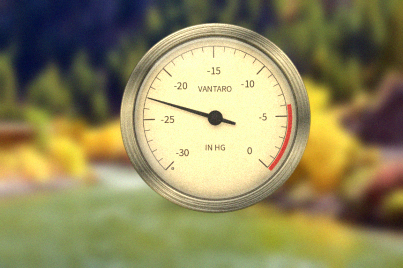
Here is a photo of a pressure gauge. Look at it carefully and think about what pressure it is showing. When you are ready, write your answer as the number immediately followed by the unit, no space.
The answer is -23inHg
